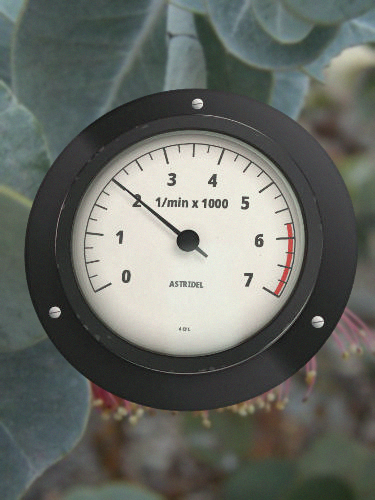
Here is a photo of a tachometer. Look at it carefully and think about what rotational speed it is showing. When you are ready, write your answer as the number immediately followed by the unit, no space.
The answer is 2000rpm
